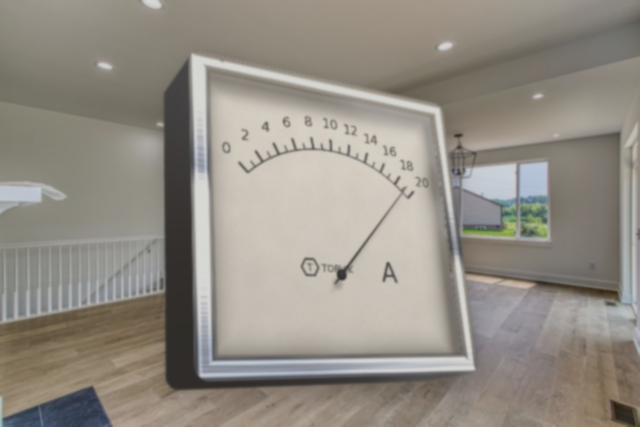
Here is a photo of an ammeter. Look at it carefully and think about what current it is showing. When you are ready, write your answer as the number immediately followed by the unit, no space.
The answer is 19A
